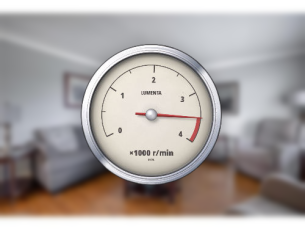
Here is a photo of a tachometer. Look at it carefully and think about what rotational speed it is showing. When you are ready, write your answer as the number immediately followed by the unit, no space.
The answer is 3500rpm
